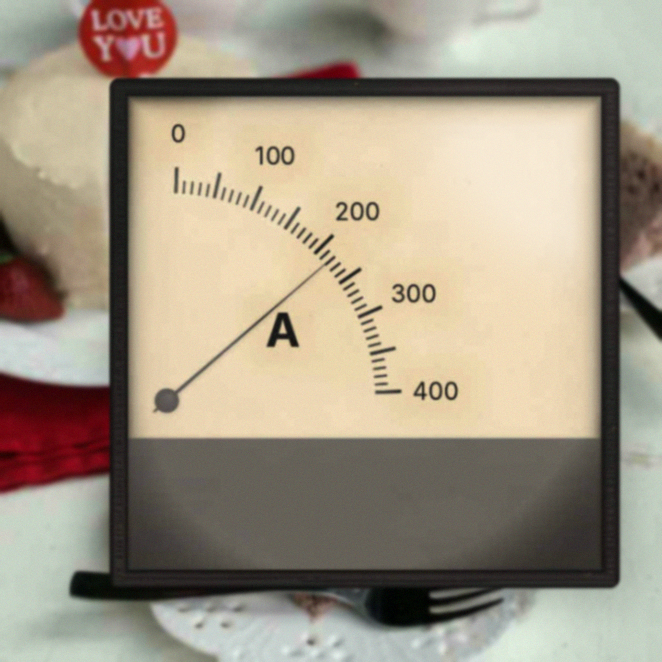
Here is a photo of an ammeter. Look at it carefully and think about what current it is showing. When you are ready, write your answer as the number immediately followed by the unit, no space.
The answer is 220A
